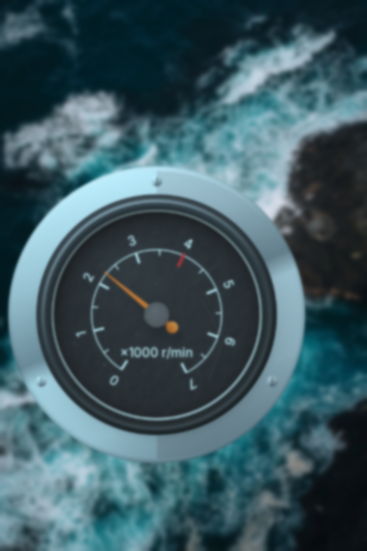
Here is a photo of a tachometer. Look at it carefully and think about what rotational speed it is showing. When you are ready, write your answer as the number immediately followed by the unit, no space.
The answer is 2250rpm
